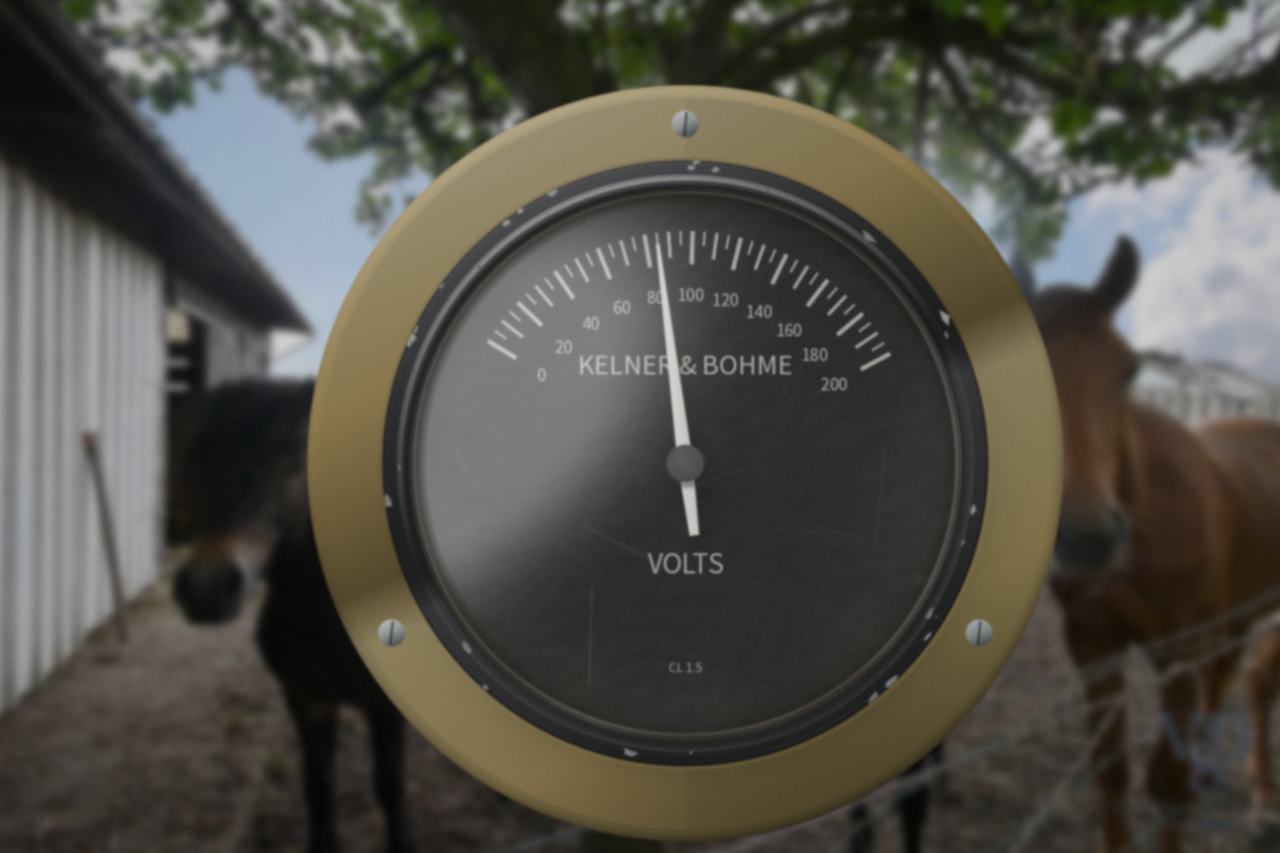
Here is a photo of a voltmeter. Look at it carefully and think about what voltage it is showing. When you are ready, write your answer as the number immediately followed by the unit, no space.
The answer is 85V
